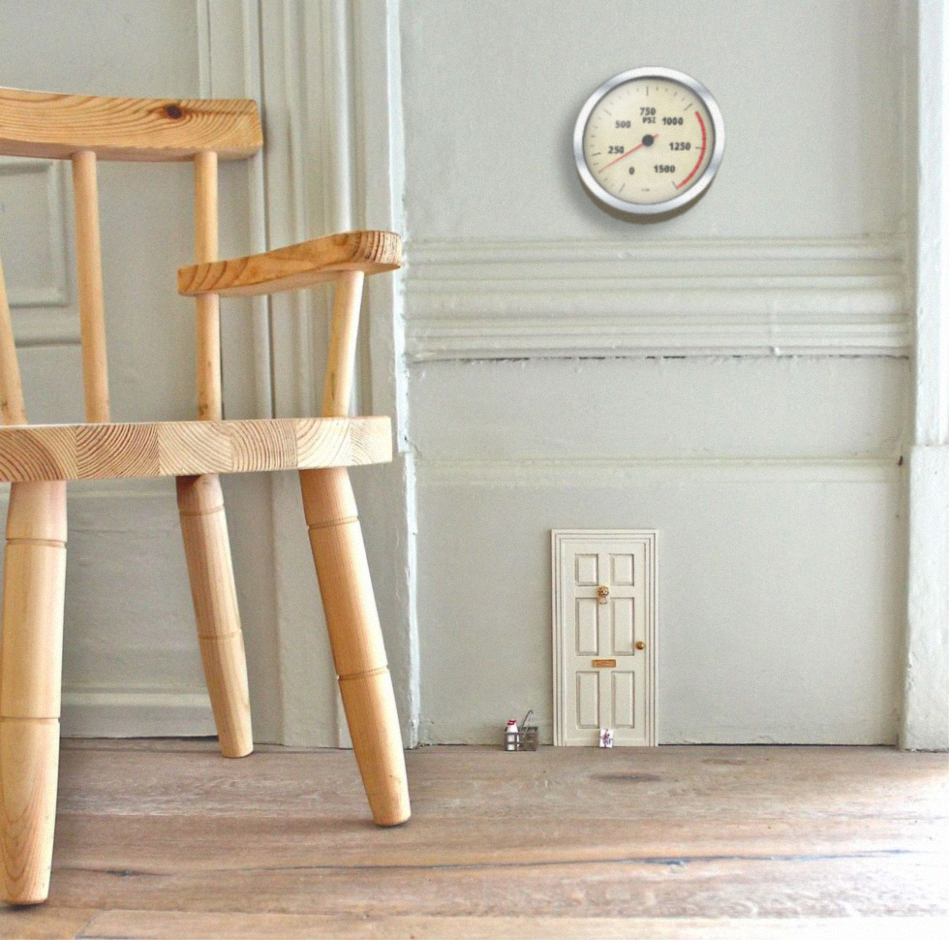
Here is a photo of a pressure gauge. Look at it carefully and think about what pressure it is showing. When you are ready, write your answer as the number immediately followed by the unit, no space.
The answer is 150psi
